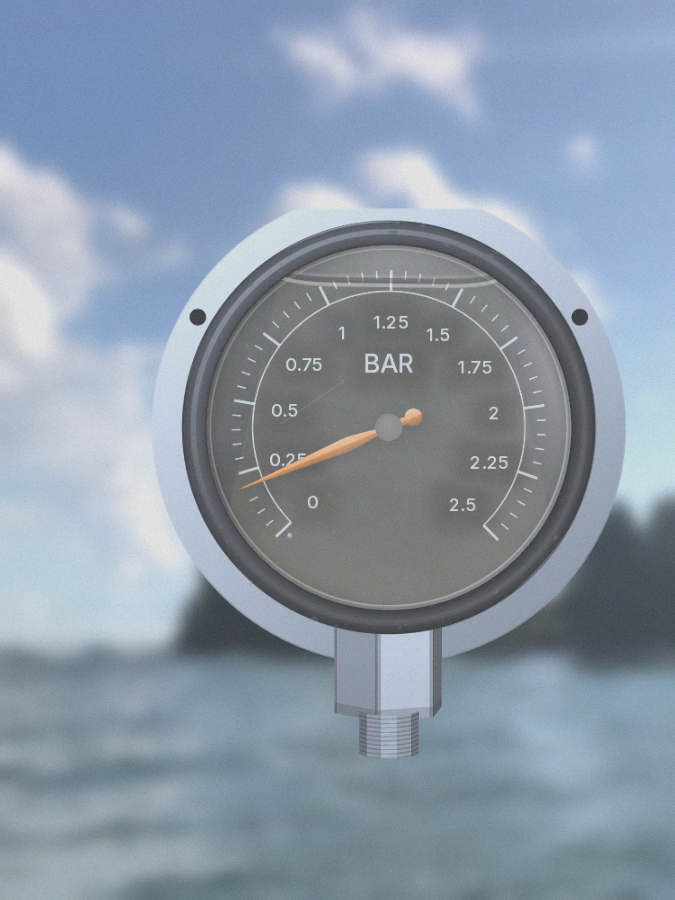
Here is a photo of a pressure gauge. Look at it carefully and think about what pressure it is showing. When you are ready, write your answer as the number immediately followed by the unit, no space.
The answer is 0.2bar
